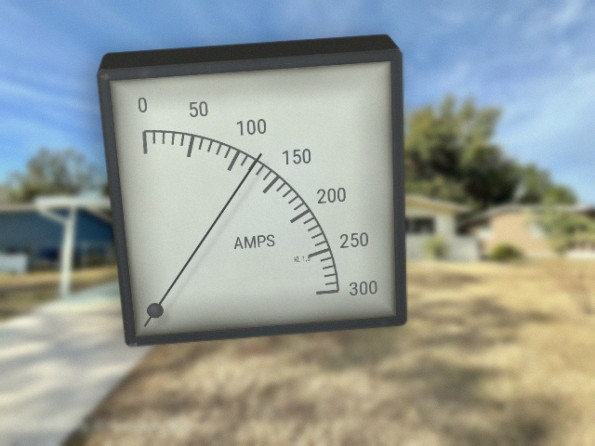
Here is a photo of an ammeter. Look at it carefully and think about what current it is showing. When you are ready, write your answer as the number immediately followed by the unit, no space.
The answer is 120A
